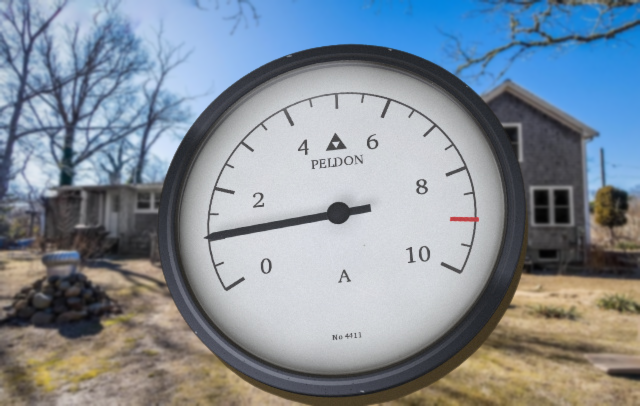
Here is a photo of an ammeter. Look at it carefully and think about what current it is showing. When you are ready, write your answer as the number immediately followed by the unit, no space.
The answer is 1A
